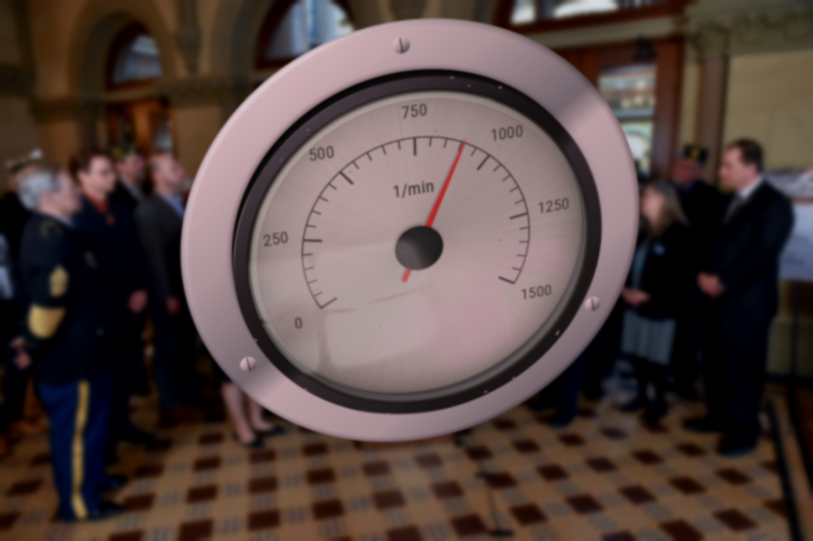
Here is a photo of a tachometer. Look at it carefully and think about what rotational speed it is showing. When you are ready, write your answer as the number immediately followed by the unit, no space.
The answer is 900rpm
